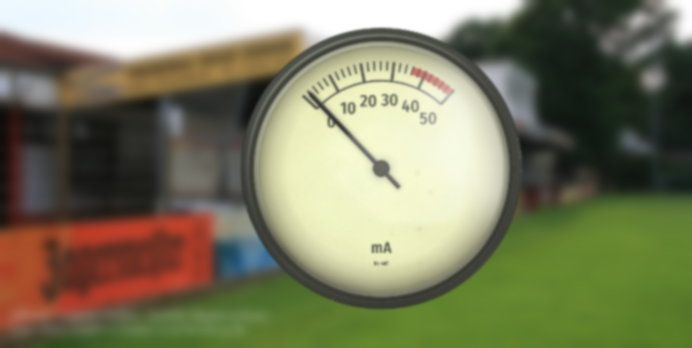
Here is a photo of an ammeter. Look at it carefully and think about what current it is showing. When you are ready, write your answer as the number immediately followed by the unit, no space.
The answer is 2mA
